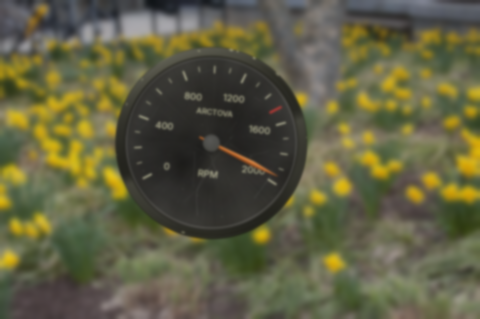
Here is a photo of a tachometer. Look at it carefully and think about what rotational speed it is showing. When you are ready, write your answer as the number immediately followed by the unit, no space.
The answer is 1950rpm
